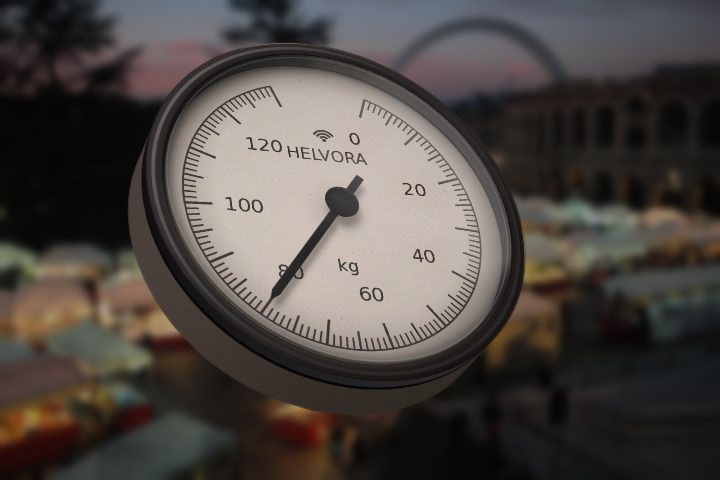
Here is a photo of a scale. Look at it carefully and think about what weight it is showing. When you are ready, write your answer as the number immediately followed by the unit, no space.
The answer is 80kg
